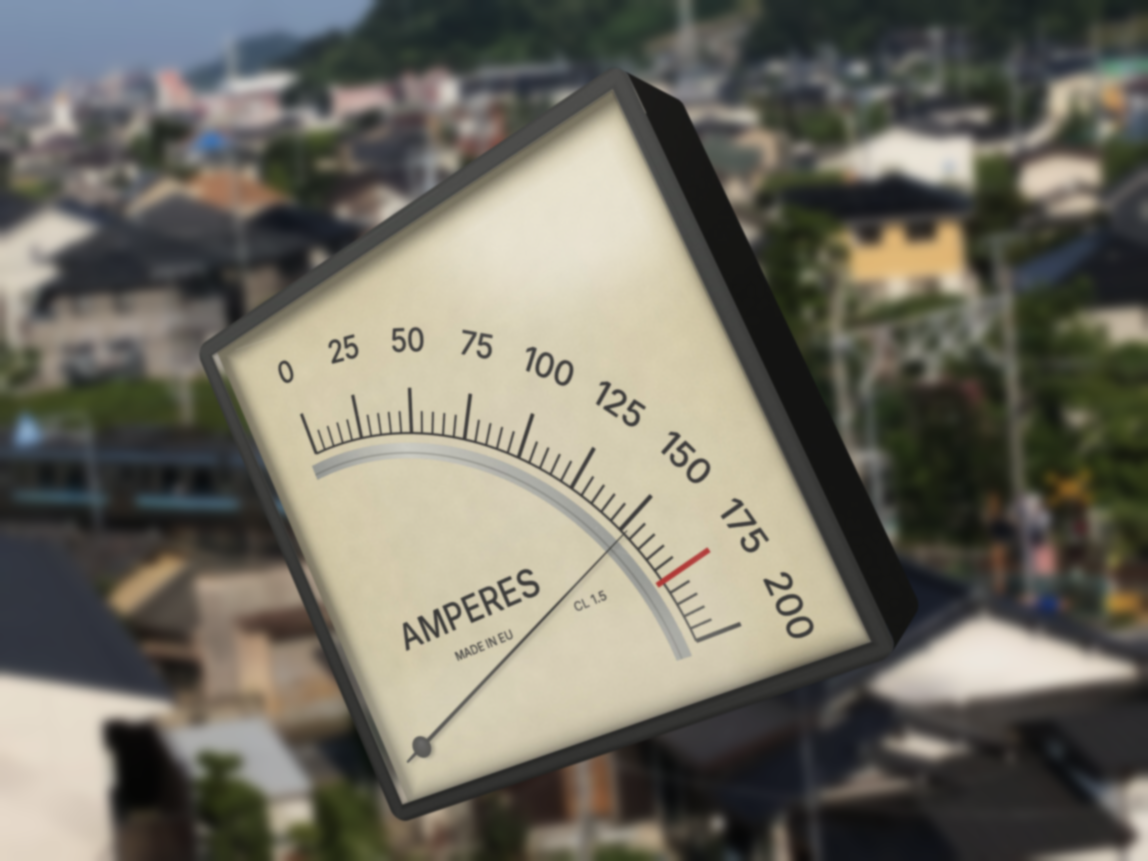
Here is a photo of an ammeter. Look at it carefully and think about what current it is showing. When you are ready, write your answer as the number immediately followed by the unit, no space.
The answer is 152.5A
